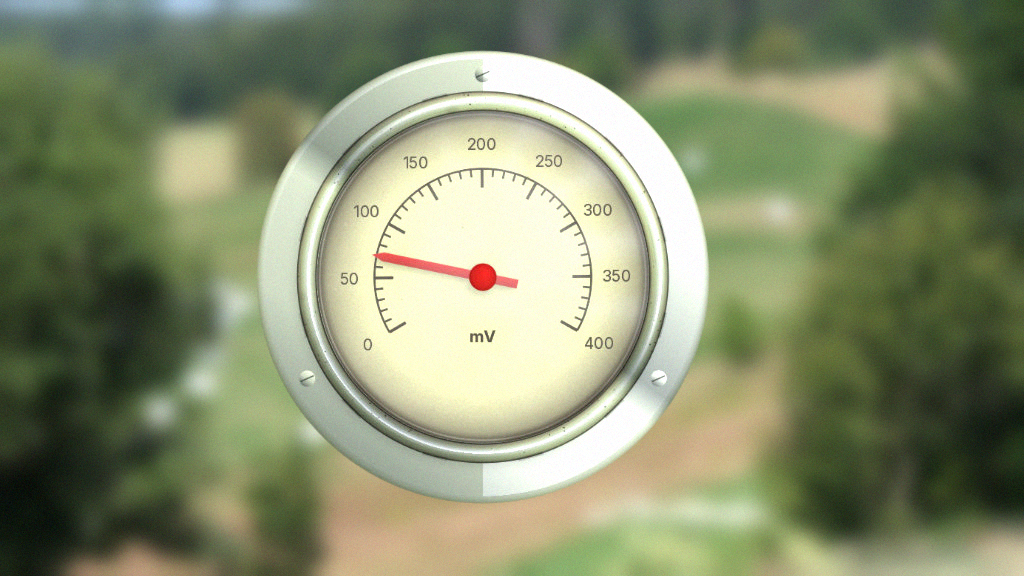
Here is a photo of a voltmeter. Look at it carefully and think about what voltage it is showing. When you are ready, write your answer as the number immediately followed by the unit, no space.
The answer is 70mV
